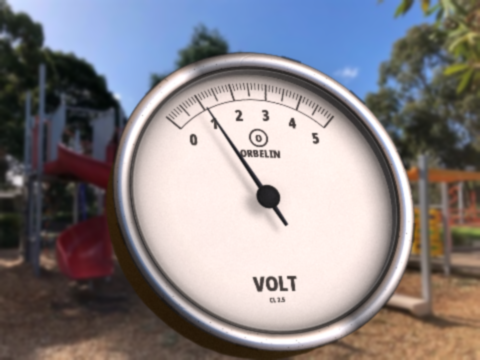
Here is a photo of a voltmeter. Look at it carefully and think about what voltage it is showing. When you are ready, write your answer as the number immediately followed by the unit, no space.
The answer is 1V
